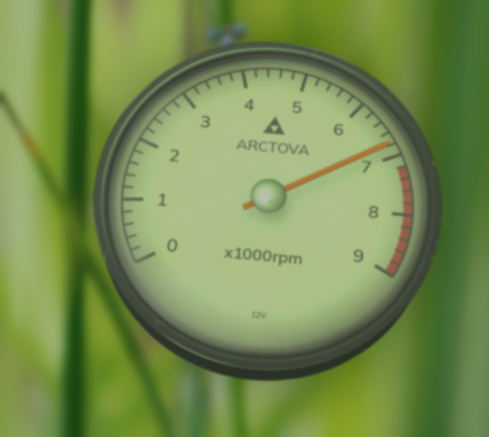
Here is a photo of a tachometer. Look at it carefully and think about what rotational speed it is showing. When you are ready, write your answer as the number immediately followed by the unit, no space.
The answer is 6800rpm
